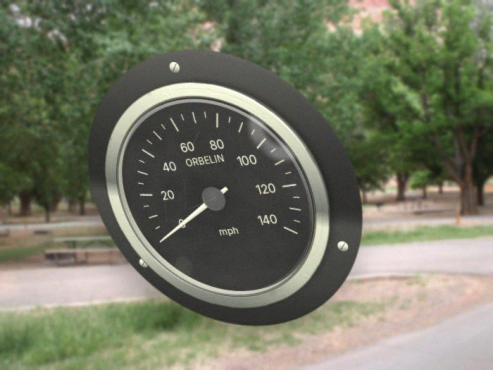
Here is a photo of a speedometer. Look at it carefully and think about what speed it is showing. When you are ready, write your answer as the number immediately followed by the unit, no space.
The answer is 0mph
